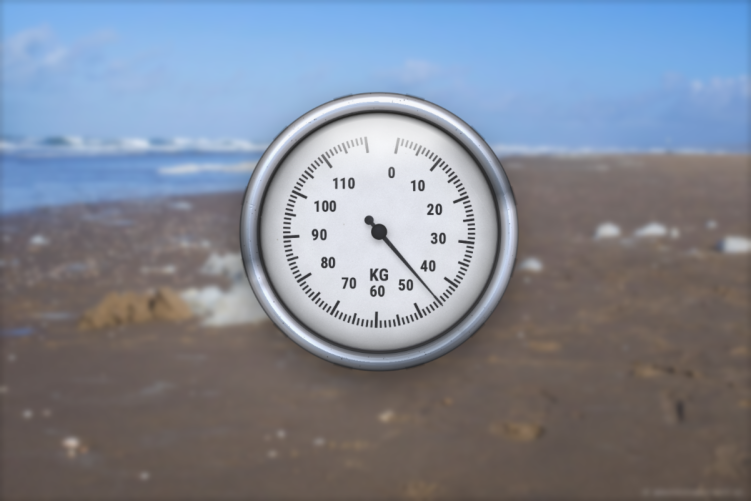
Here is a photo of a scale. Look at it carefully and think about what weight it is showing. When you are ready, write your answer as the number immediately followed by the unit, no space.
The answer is 45kg
